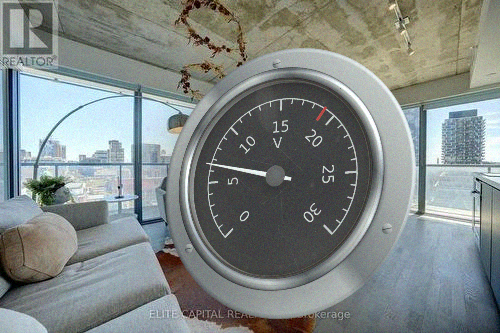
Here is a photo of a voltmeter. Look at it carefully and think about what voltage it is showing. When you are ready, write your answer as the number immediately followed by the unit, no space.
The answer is 6.5V
